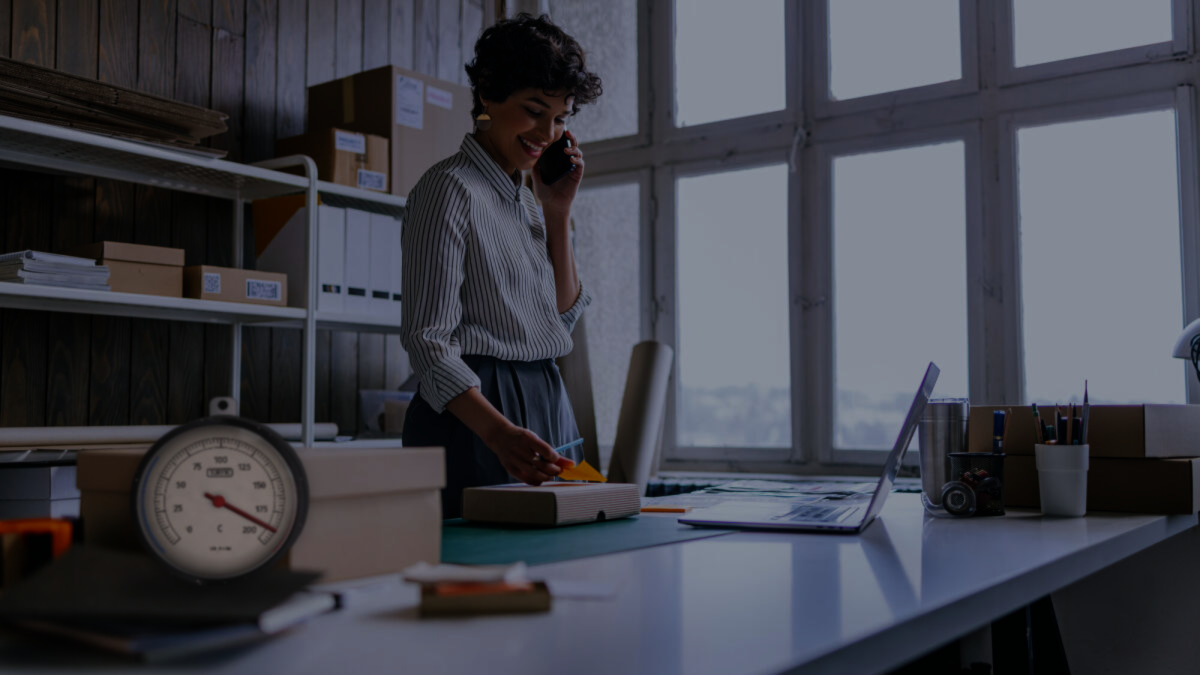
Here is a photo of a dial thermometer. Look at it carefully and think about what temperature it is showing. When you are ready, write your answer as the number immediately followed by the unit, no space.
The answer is 187.5°C
